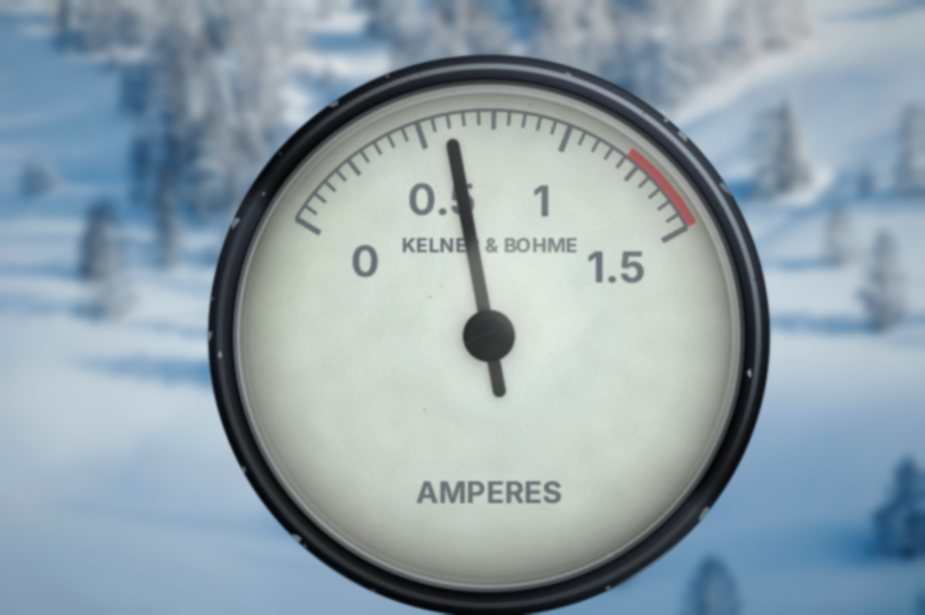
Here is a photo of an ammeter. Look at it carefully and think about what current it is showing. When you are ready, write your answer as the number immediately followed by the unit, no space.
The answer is 0.6A
